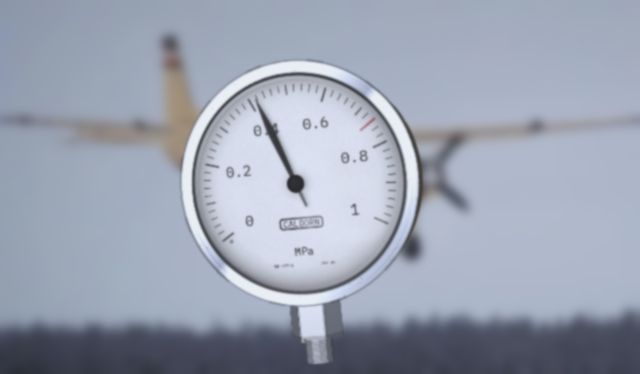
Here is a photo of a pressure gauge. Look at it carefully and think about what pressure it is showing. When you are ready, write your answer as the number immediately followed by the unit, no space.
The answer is 0.42MPa
